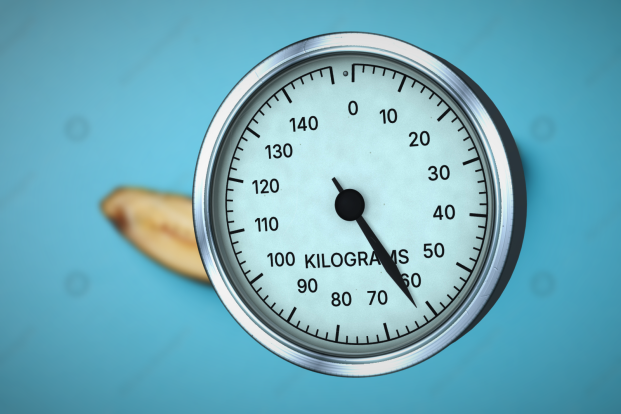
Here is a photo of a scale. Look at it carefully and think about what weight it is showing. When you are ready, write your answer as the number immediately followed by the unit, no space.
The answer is 62kg
